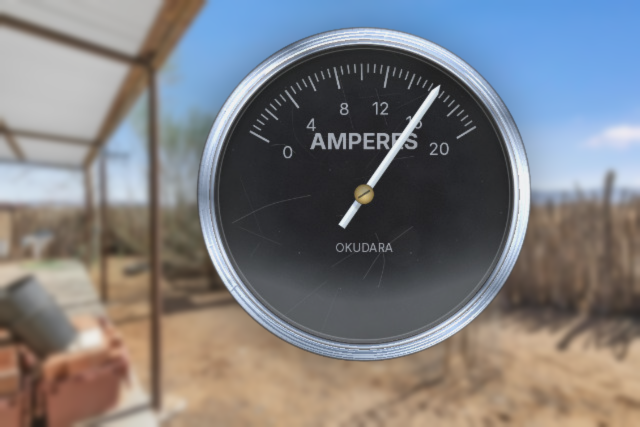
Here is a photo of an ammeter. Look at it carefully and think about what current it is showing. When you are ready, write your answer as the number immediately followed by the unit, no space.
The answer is 16A
